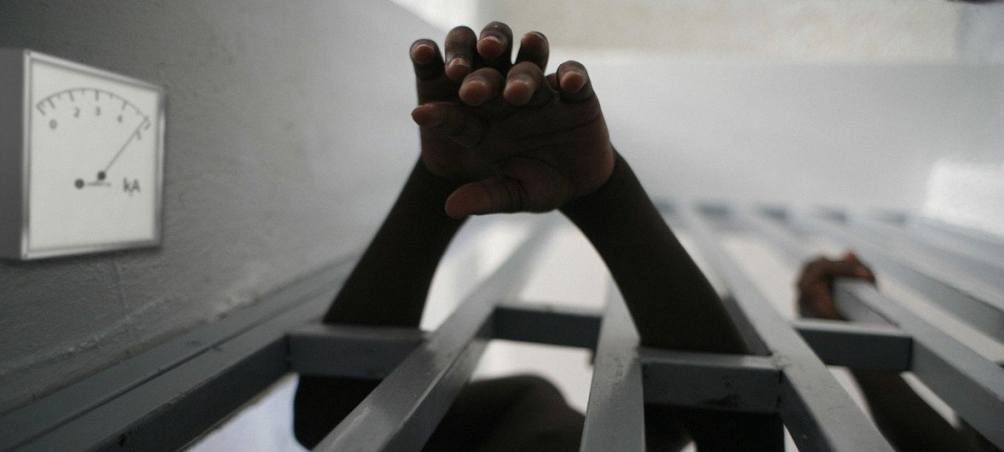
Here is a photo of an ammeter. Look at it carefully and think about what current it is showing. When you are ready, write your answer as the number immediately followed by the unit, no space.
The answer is 4.75kA
